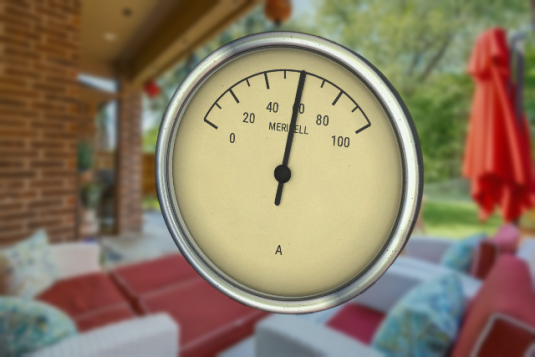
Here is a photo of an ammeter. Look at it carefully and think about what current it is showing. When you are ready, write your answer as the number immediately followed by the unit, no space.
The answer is 60A
